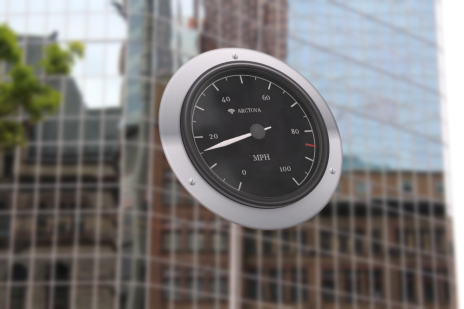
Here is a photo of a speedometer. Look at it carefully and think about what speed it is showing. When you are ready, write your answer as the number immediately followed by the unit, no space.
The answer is 15mph
